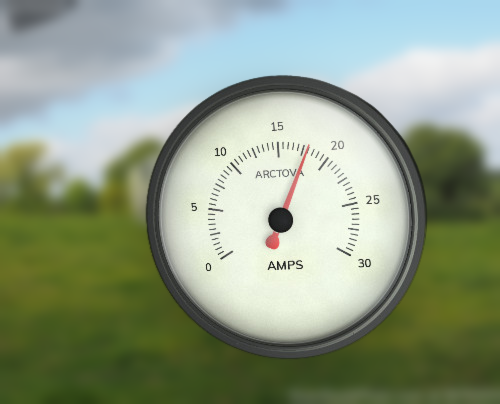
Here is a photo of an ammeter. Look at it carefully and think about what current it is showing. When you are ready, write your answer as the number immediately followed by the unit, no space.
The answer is 18A
